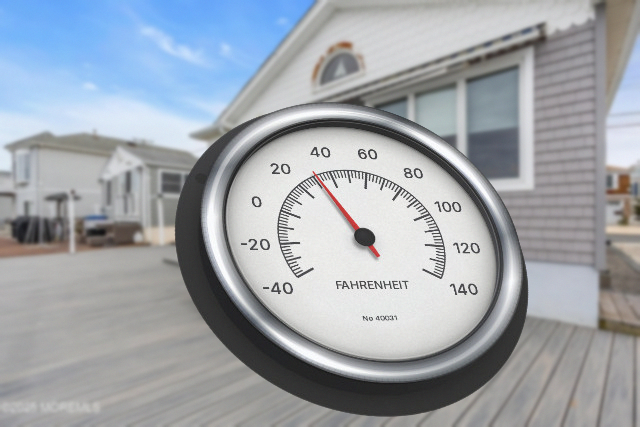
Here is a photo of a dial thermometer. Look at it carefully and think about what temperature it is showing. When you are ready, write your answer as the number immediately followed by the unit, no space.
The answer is 30°F
